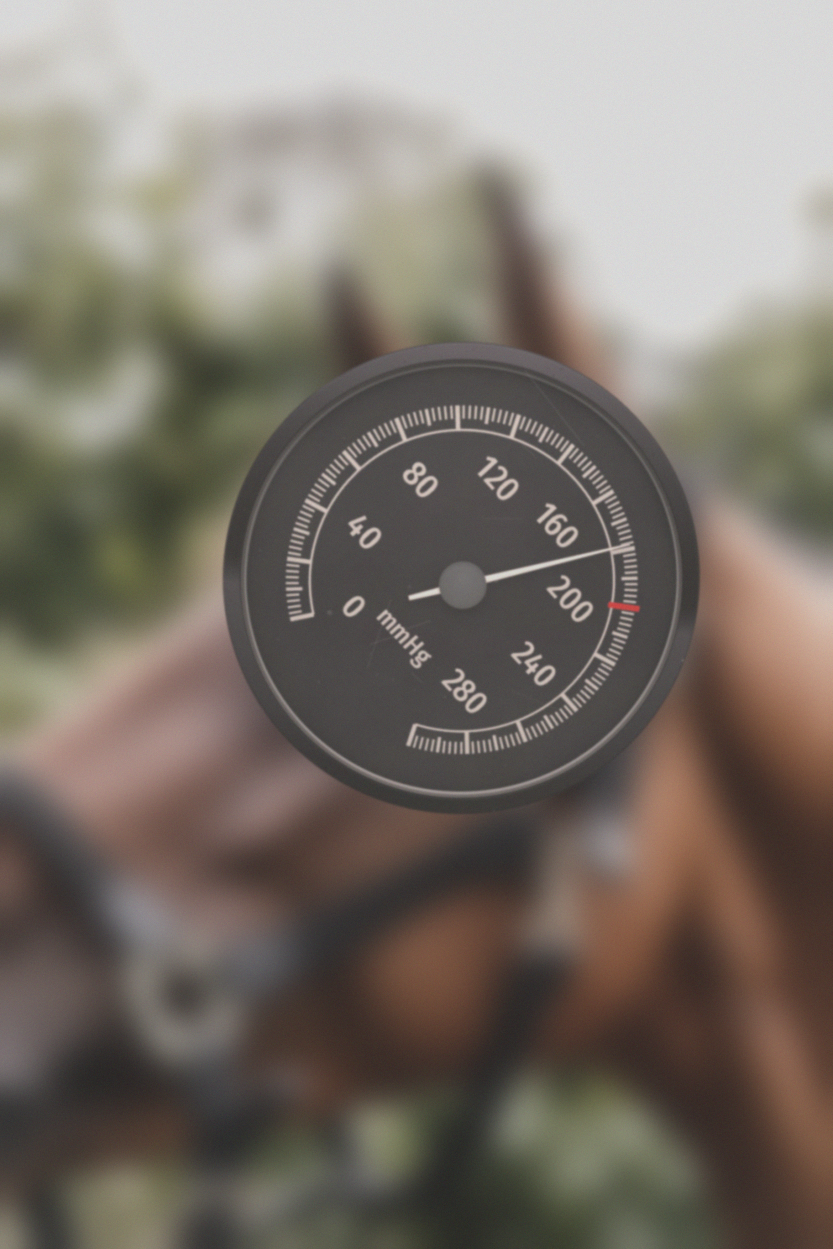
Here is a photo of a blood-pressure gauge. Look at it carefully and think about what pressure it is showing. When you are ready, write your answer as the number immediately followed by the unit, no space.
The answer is 178mmHg
